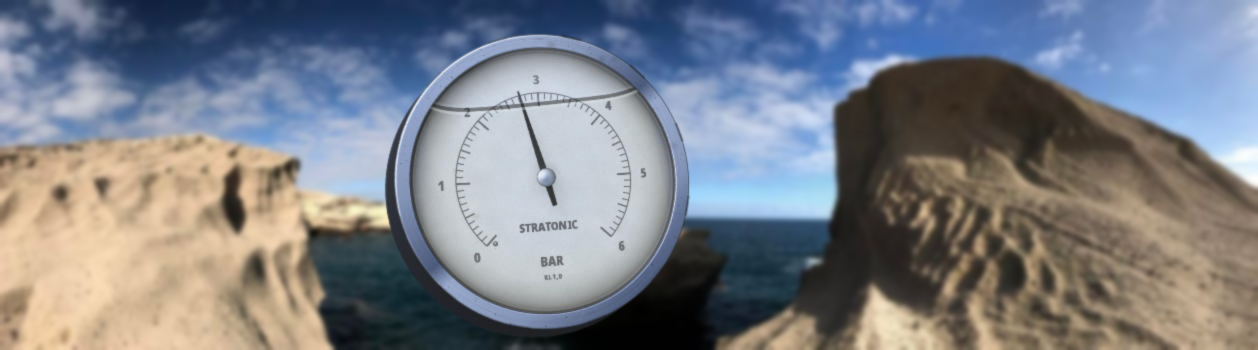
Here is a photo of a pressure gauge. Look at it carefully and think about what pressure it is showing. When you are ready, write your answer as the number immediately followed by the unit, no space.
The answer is 2.7bar
